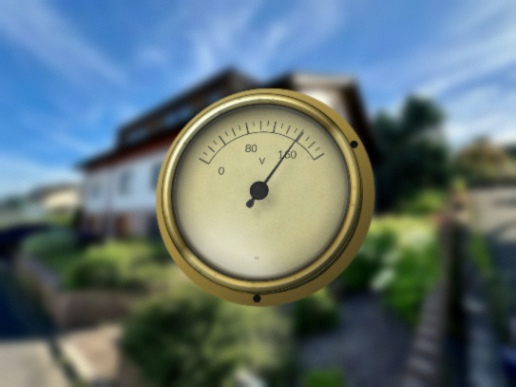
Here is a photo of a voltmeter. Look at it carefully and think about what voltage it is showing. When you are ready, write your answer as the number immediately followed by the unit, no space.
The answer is 160V
